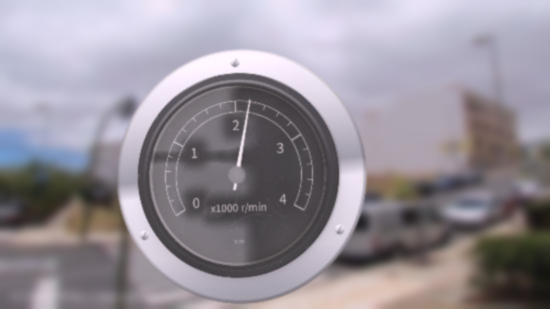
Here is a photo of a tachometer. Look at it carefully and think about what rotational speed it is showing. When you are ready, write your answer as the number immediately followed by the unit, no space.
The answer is 2200rpm
